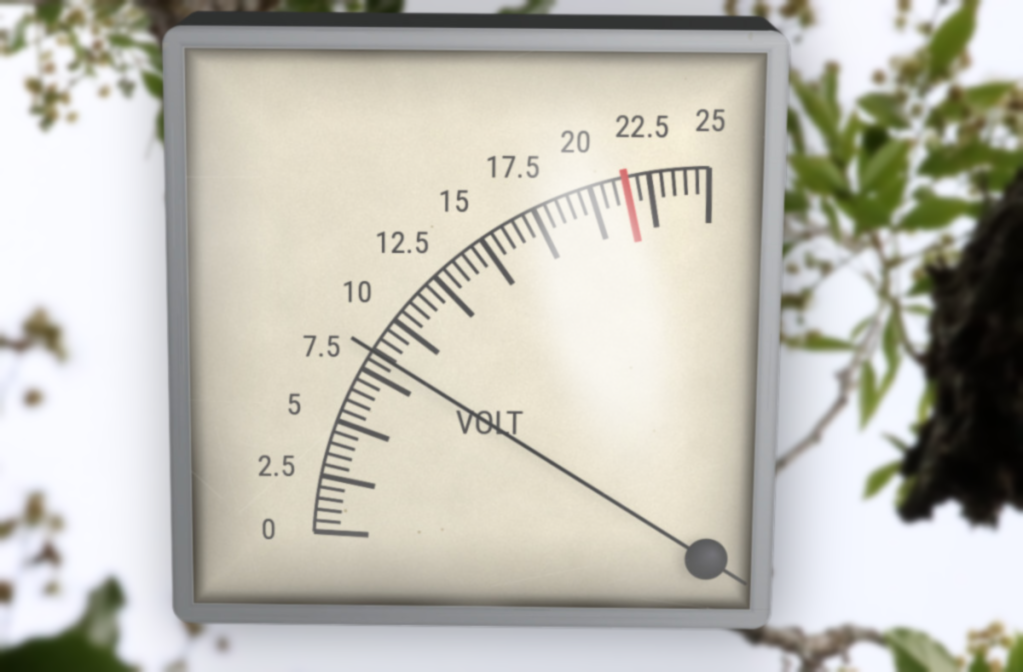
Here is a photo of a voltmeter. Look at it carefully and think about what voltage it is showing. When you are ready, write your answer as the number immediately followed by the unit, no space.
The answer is 8.5V
